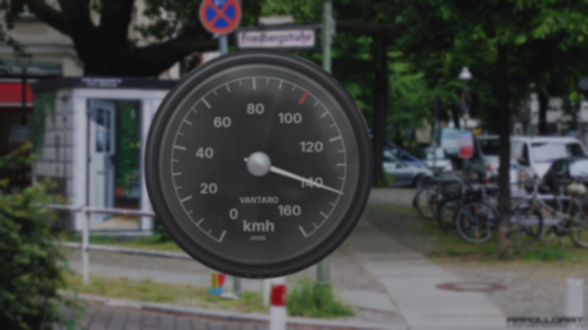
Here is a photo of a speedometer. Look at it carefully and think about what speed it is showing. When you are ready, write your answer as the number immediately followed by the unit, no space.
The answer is 140km/h
